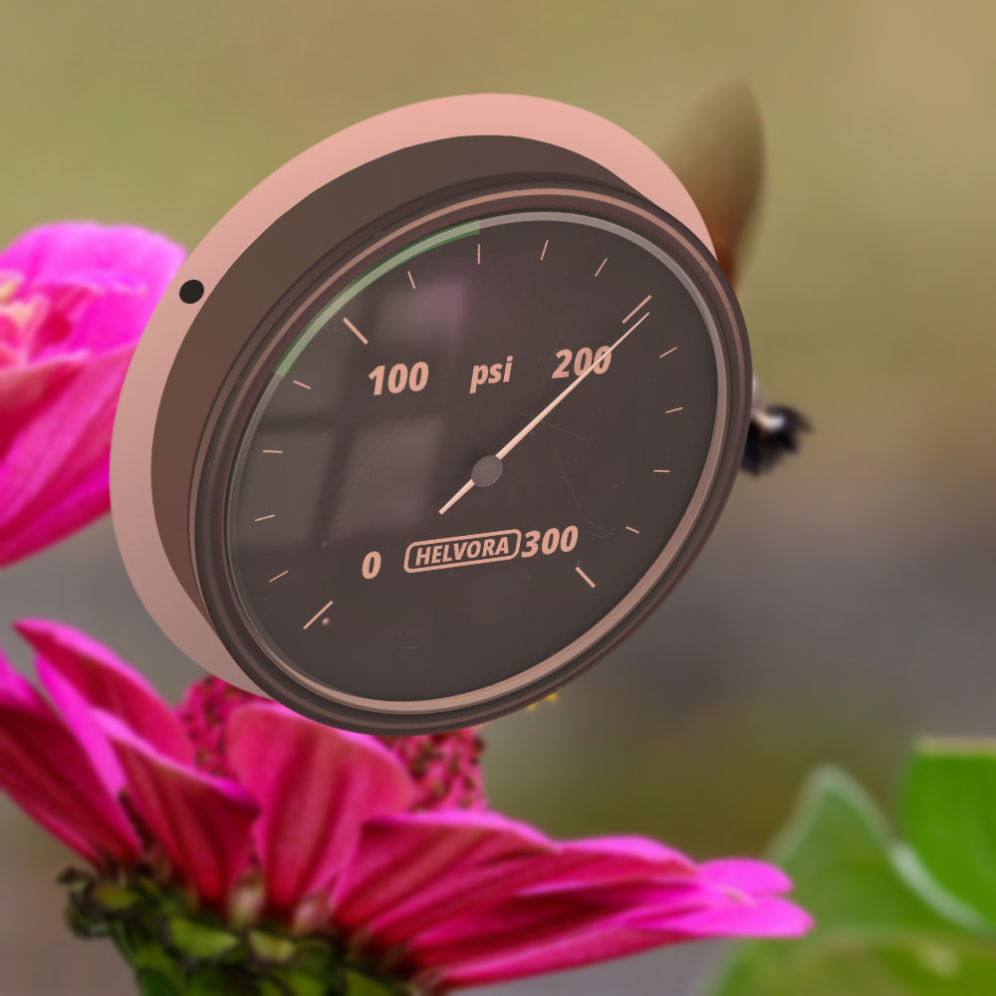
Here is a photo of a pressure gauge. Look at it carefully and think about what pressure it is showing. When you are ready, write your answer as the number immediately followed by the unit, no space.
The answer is 200psi
